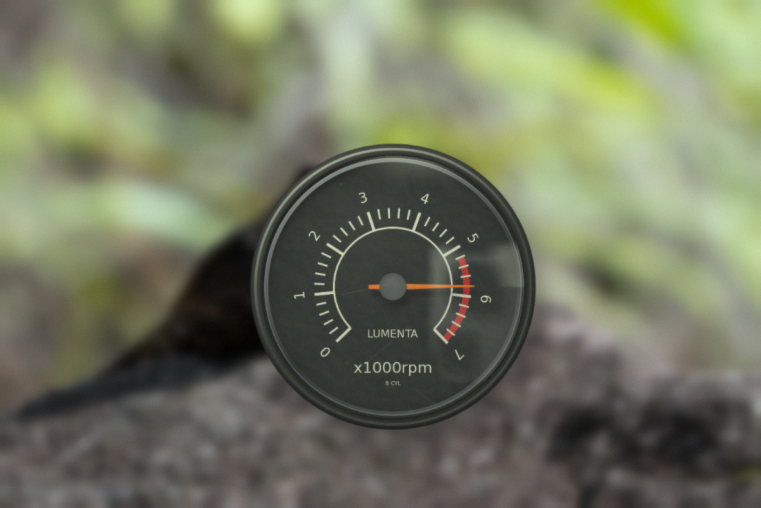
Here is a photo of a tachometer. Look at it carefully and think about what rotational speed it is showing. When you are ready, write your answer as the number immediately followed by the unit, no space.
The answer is 5800rpm
